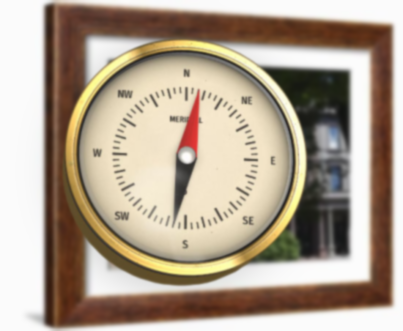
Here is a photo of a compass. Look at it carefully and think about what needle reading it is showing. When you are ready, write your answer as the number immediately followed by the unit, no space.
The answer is 10°
